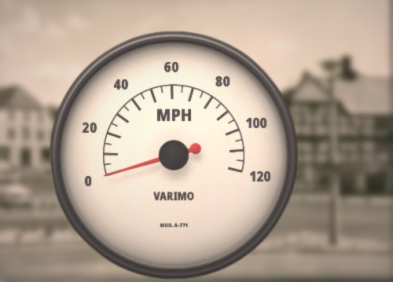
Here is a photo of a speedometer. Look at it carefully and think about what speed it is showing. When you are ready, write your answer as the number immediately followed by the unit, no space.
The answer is 0mph
